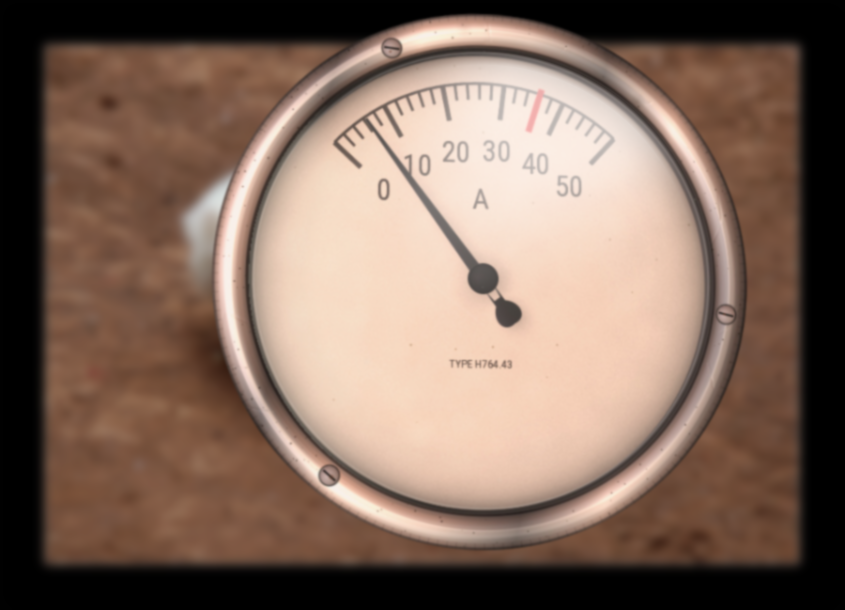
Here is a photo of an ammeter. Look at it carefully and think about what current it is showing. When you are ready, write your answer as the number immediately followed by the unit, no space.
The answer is 6A
